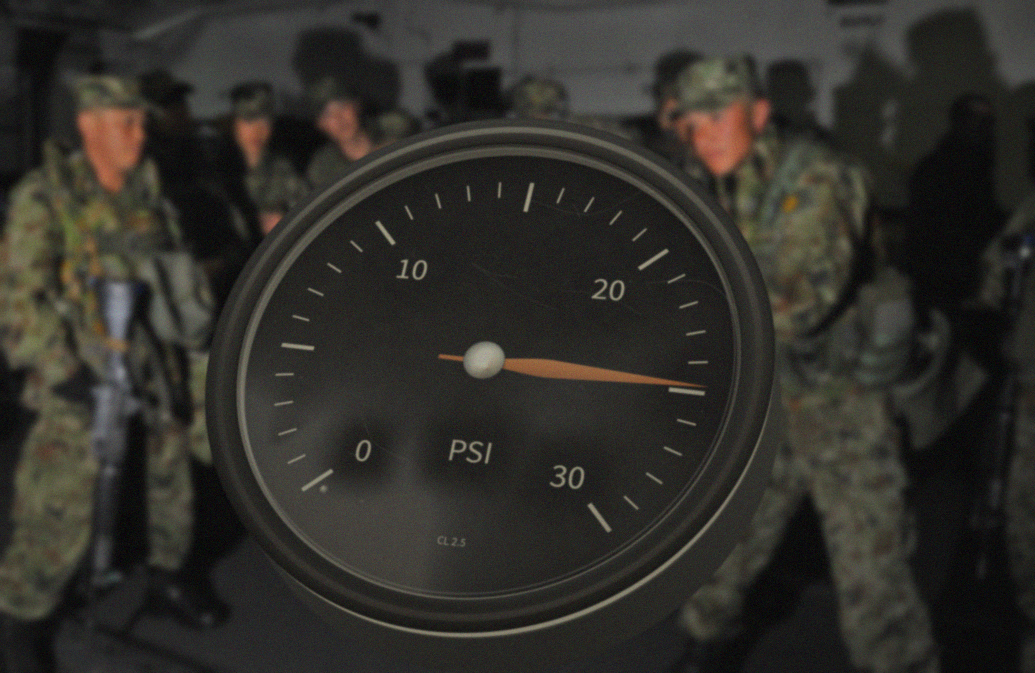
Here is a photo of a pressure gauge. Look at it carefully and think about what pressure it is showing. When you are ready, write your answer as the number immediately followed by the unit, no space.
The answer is 25psi
